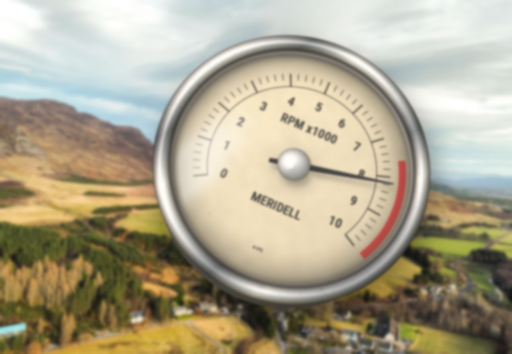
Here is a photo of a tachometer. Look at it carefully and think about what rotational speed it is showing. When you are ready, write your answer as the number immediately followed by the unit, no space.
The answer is 8200rpm
